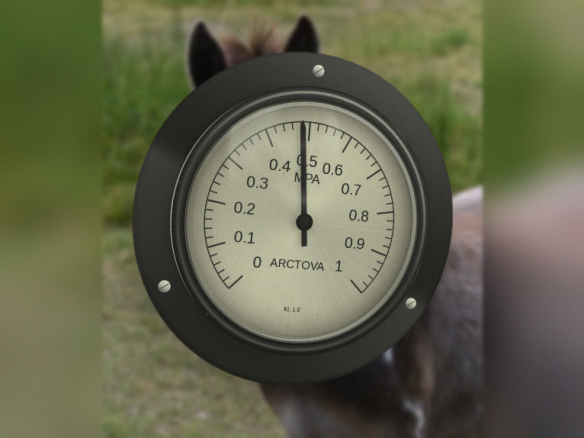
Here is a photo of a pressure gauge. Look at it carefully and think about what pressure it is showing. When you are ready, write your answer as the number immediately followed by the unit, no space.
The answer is 0.48MPa
